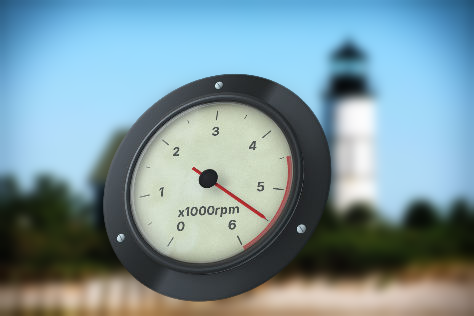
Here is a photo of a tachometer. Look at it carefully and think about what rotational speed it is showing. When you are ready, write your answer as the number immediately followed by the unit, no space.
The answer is 5500rpm
